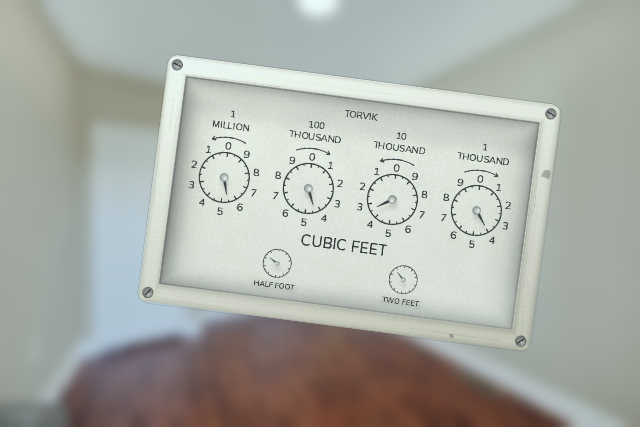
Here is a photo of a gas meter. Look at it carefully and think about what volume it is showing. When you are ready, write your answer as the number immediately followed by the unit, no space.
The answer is 543400ft³
